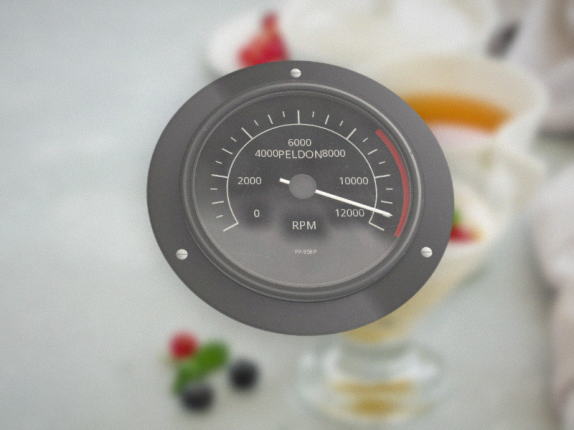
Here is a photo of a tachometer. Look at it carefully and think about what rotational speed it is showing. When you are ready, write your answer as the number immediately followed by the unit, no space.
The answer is 11500rpm
